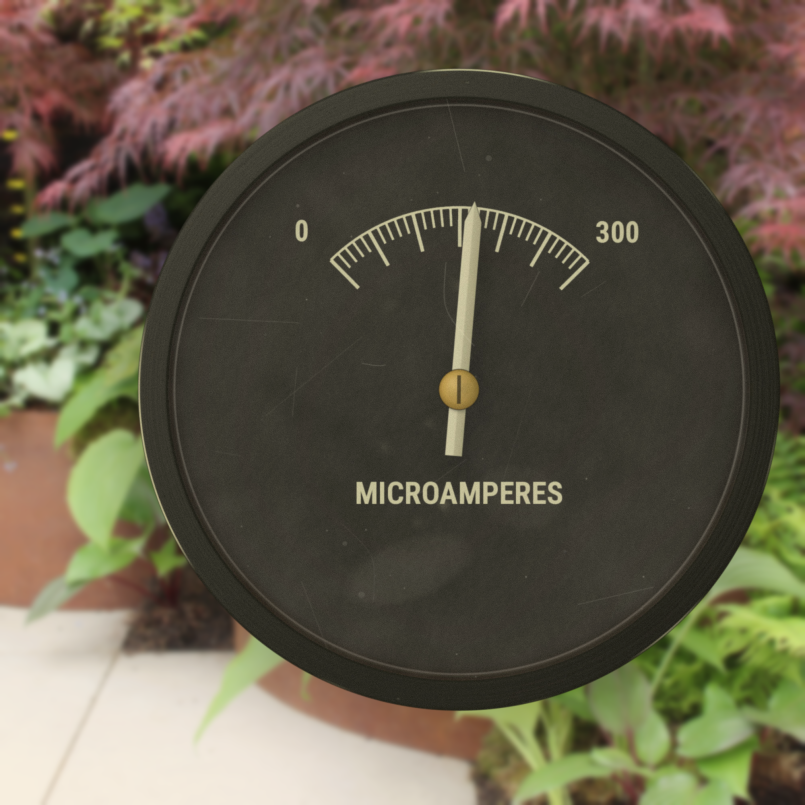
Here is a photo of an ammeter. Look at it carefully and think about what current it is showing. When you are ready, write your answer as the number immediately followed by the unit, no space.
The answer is 165µA
